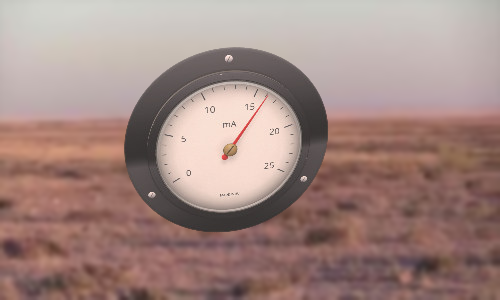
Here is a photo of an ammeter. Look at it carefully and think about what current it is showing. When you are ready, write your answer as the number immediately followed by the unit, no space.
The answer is 16mA
